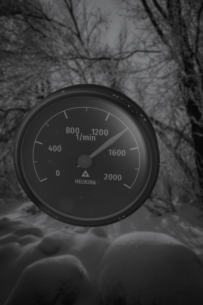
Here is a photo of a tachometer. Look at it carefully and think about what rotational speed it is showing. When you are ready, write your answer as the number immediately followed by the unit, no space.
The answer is 1400rpm
